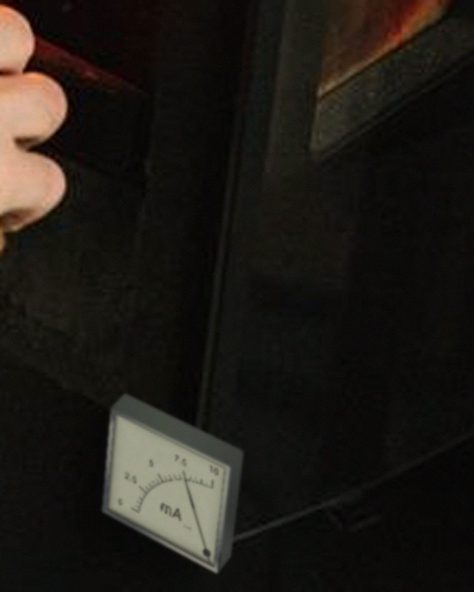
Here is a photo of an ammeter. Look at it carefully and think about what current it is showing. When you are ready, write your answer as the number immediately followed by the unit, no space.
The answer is 7.5mA
